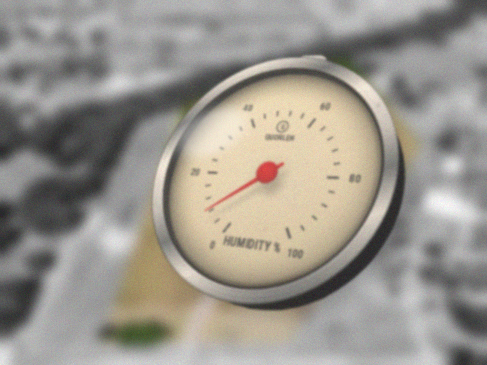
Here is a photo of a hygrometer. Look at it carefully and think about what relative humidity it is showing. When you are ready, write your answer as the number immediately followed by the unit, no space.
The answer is 8%
